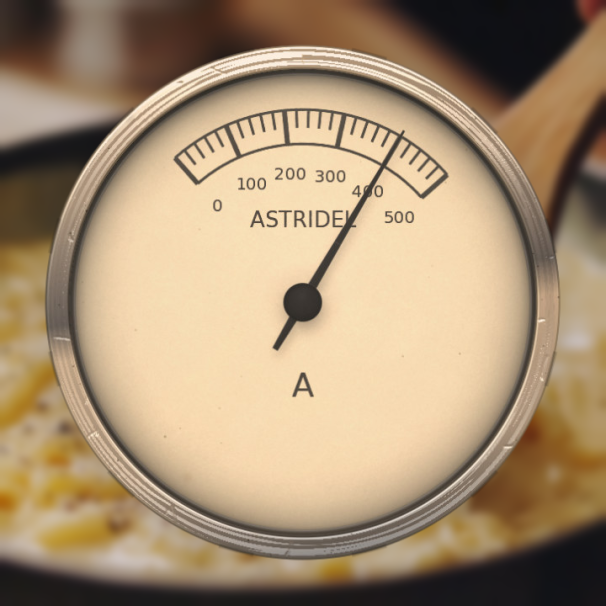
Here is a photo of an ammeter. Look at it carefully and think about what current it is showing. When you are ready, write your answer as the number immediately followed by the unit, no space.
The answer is 400A
